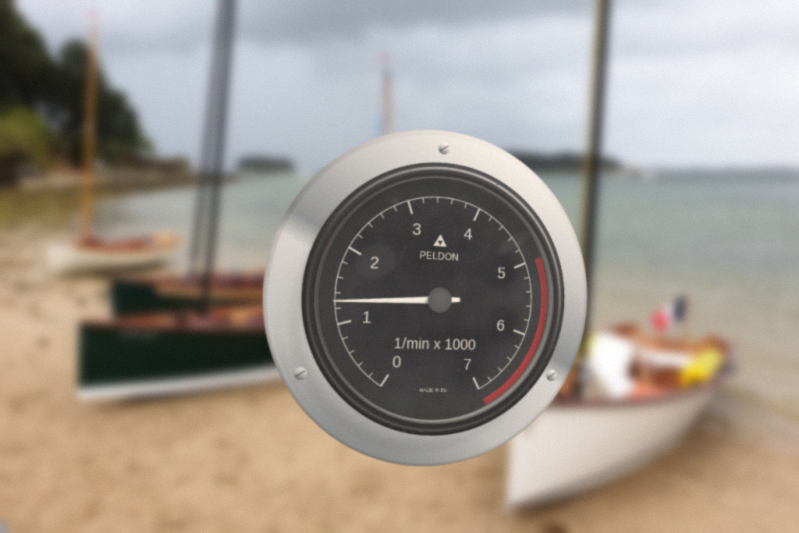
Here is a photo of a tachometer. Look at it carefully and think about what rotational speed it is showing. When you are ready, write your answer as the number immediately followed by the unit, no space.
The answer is 1300rpm
